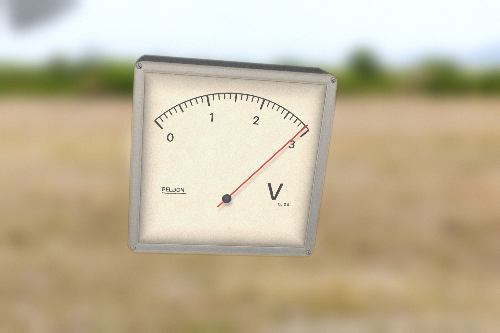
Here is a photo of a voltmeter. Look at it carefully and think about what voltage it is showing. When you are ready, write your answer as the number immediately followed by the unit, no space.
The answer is 2.9V
